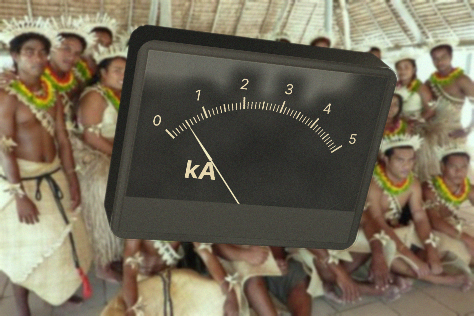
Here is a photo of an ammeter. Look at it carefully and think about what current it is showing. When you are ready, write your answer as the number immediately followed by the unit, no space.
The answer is 0.5kA
